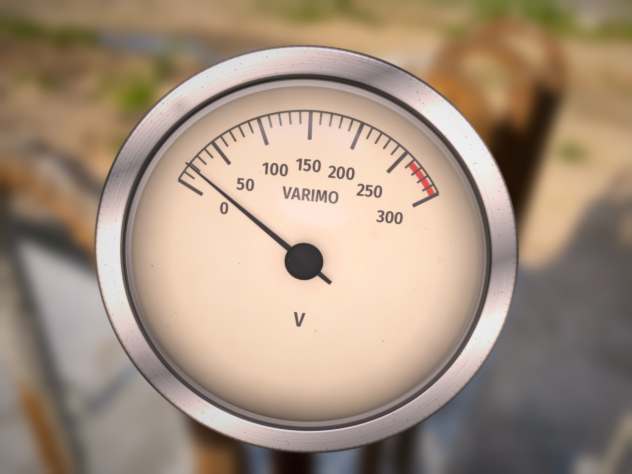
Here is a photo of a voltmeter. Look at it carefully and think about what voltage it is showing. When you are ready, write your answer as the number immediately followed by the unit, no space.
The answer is 20V
